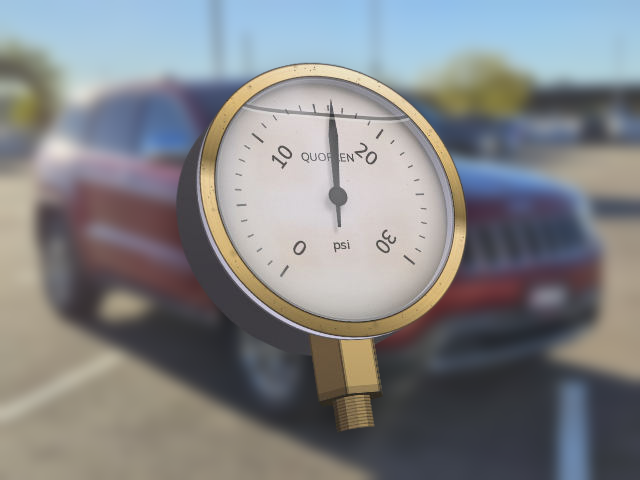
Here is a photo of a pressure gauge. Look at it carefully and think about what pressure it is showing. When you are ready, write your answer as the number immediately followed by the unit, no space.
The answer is 16psi
